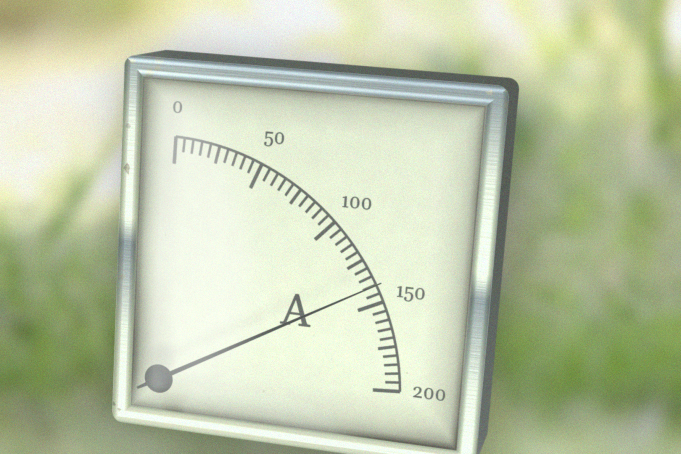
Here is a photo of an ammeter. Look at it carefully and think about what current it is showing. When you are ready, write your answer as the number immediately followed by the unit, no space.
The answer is 140A
